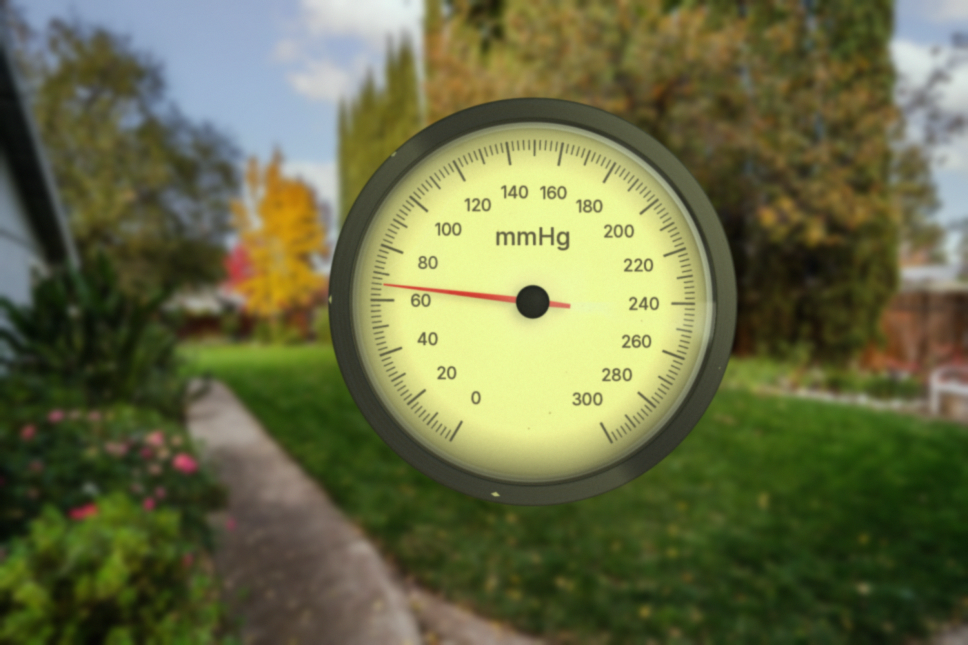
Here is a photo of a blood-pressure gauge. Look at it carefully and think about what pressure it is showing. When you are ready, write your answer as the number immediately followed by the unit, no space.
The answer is 66mmHg
